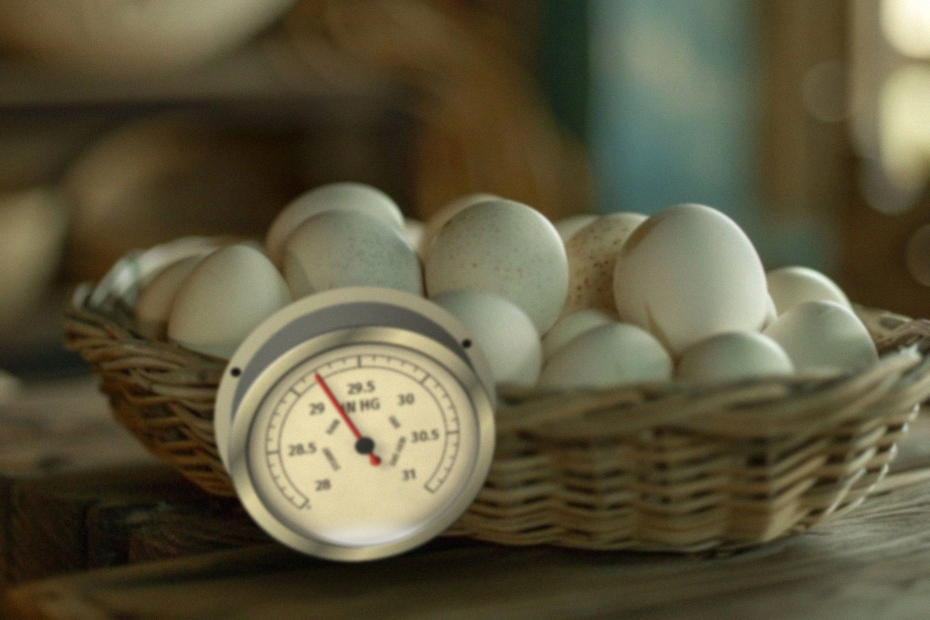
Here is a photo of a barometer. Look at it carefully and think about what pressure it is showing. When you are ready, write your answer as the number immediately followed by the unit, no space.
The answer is 29.2inHg
